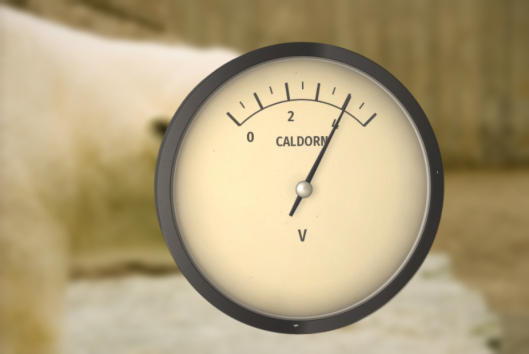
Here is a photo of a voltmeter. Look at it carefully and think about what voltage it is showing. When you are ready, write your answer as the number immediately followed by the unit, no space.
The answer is 4V
